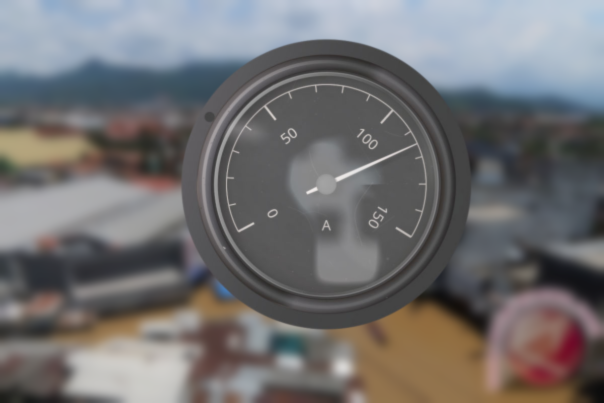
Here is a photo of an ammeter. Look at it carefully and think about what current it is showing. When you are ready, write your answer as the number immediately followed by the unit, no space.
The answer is 115A
